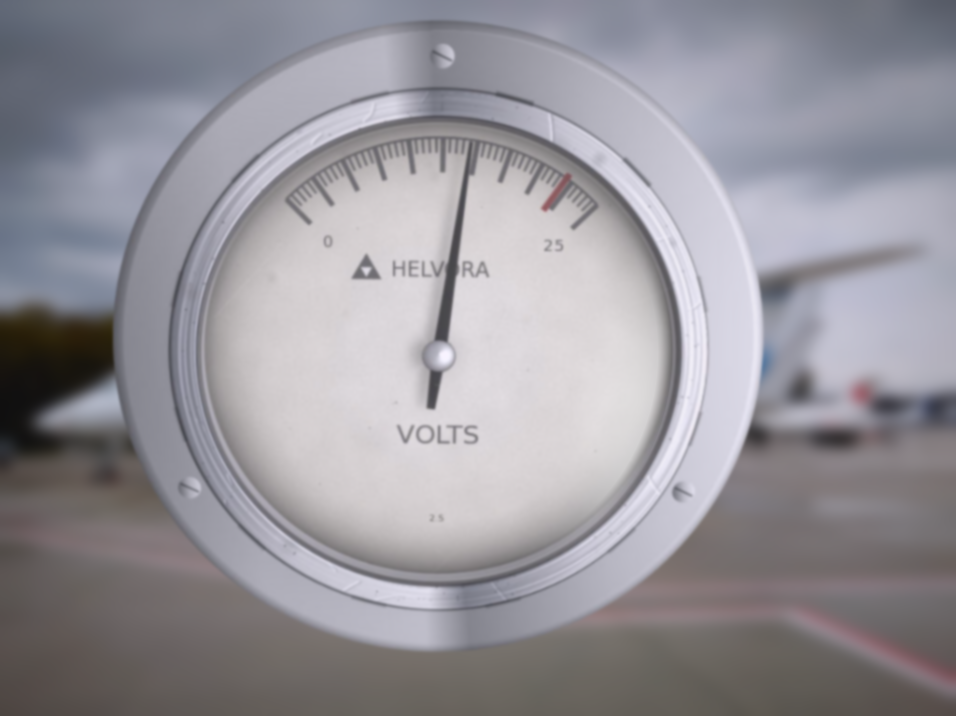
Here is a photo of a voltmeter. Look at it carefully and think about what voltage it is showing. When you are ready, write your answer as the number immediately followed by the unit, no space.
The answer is 14.5V
